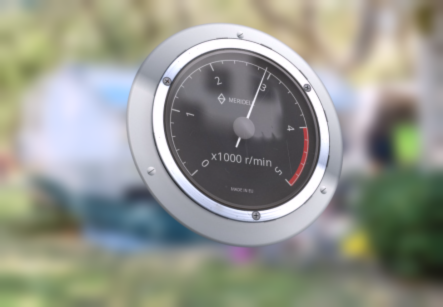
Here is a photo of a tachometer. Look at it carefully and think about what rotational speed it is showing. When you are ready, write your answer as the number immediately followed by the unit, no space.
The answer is 2900rpm
